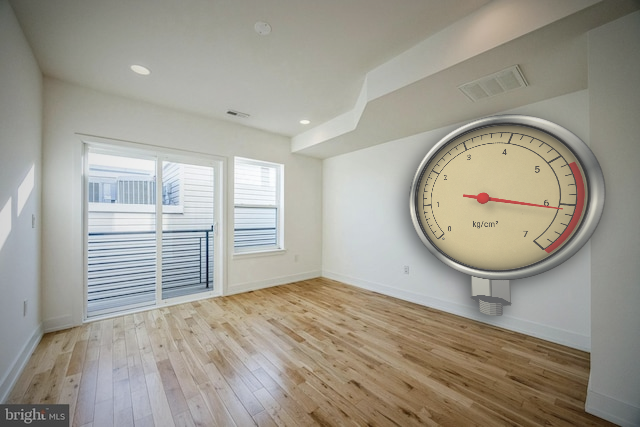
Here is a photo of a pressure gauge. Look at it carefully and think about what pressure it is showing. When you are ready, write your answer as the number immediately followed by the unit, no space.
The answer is 6.1kg/cm²
